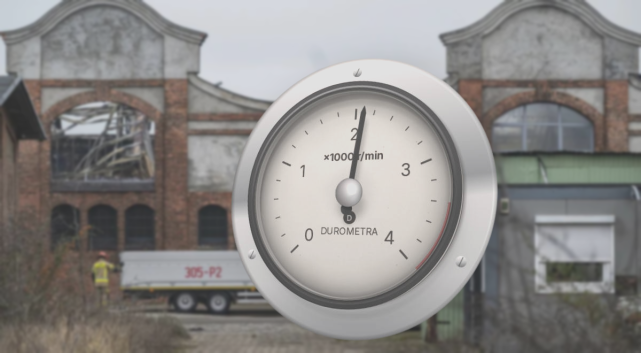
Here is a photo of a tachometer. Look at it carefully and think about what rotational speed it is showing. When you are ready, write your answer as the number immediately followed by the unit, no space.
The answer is 2100rpm
